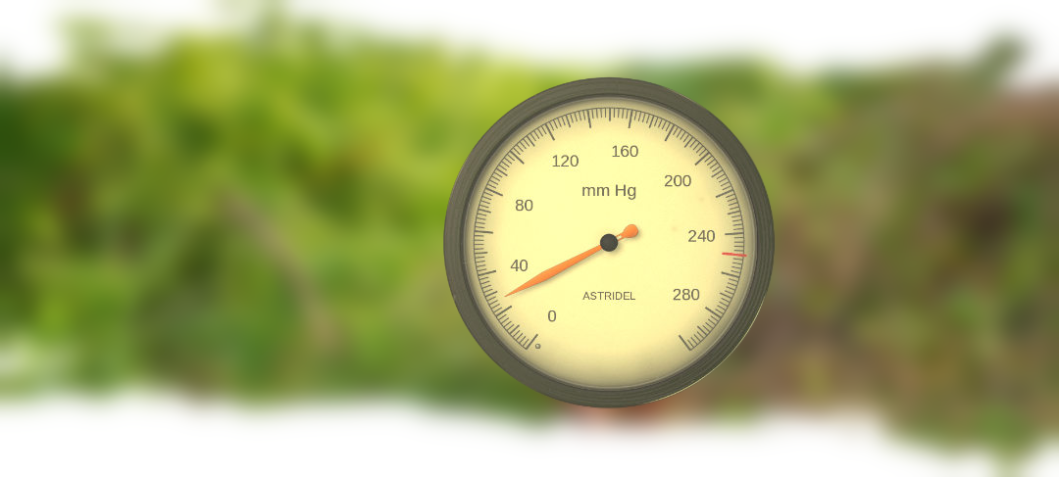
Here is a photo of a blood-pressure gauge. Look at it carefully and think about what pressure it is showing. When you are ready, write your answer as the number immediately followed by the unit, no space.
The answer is 26mmHg
